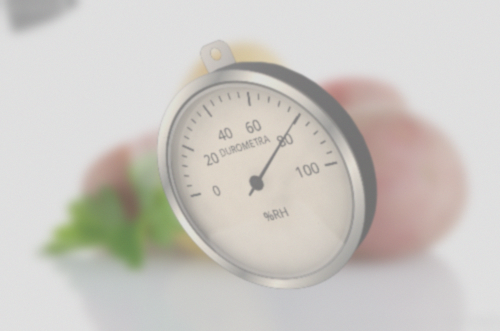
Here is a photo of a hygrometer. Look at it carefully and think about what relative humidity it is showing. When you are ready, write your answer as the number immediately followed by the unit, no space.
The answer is 80%
